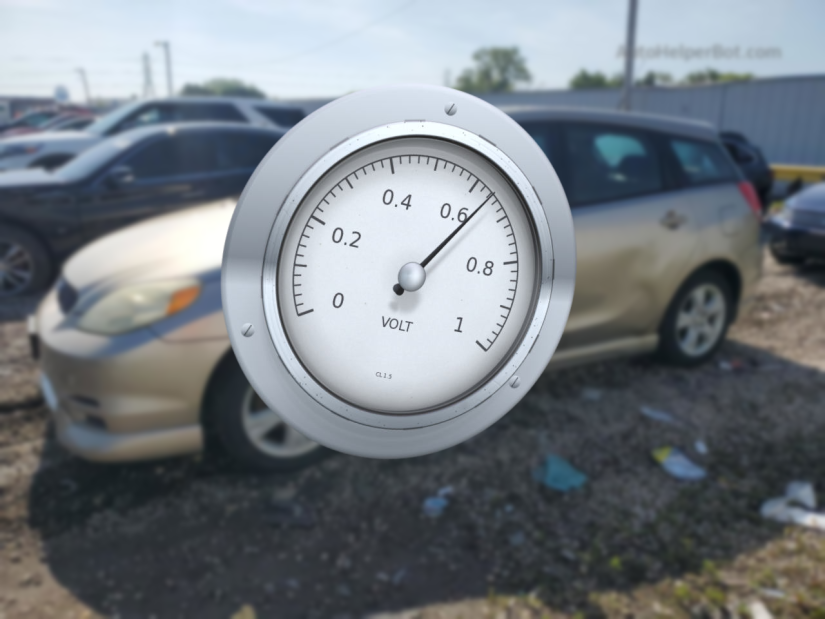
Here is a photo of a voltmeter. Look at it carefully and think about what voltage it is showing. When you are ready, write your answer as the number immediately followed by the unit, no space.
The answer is 0.64V
